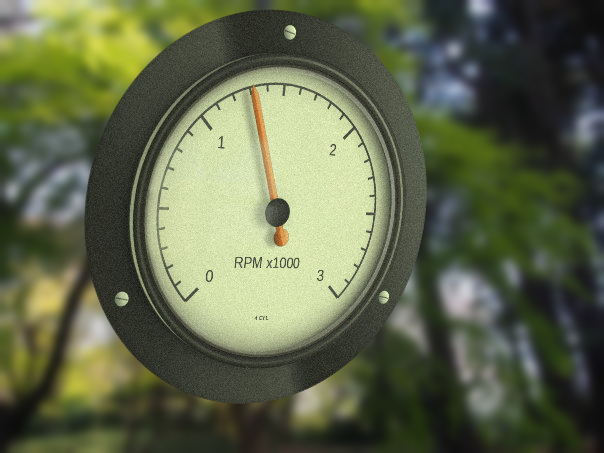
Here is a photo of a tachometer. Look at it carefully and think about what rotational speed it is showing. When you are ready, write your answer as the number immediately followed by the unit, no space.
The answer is 1300rpm
